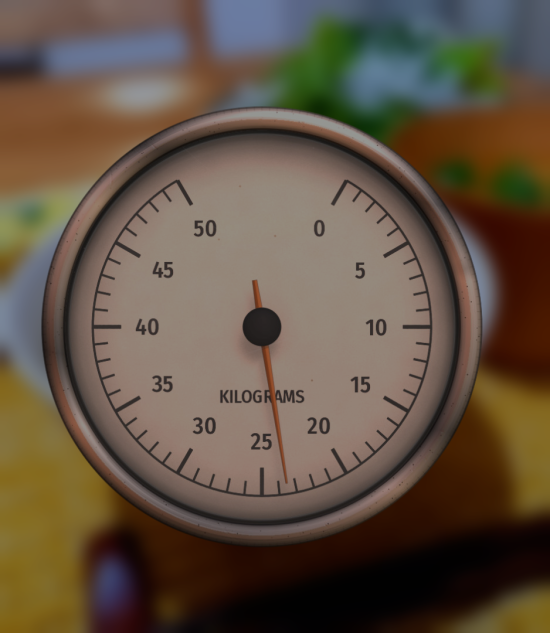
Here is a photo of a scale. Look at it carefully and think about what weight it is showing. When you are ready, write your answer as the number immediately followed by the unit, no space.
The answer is 23.5kg
